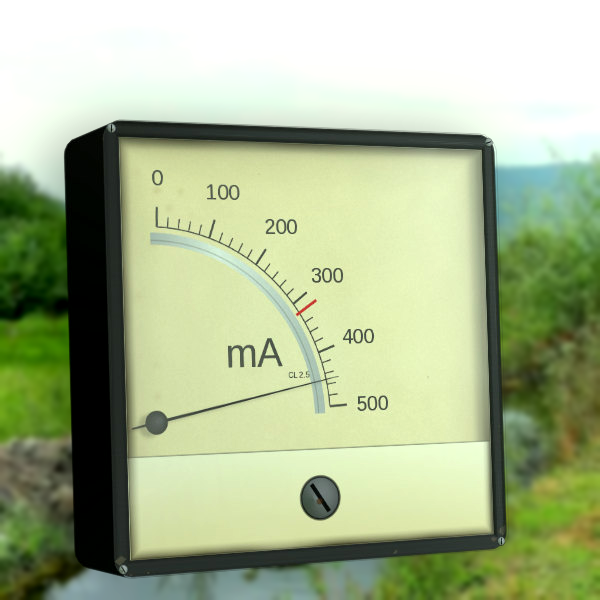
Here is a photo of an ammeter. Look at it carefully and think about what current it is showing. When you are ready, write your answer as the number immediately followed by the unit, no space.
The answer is 450mA
